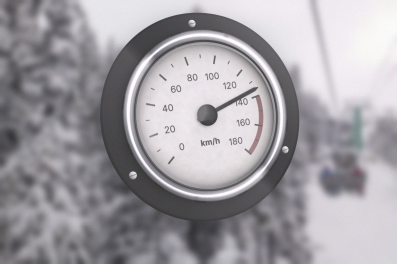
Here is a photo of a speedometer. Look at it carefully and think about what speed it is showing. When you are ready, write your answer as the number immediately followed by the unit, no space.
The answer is 135km/h
